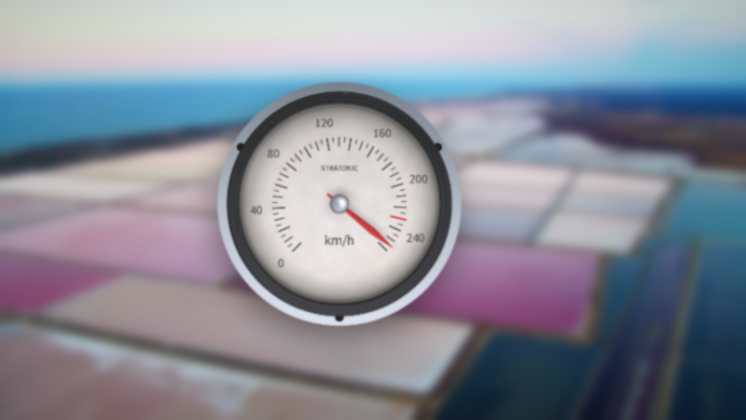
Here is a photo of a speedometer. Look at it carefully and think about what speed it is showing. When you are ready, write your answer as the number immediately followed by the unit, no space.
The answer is 255km/h
